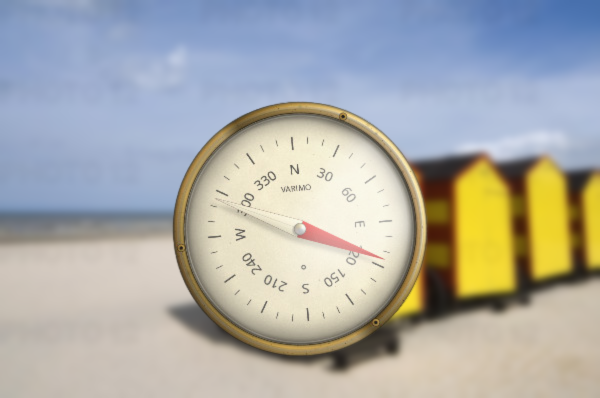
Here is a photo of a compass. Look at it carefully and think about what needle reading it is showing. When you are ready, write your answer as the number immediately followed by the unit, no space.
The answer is 115°
